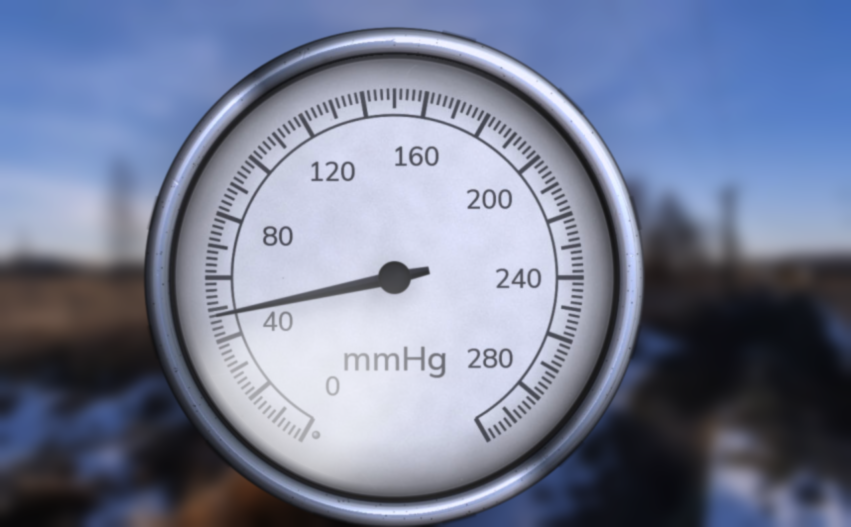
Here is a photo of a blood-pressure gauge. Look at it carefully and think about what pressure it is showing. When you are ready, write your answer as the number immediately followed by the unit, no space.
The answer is 48mmHg
